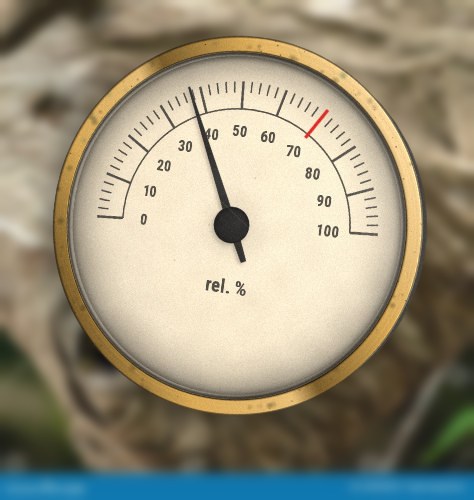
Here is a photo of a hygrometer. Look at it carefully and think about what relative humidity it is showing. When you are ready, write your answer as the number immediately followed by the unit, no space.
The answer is 38%
